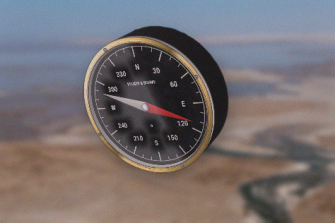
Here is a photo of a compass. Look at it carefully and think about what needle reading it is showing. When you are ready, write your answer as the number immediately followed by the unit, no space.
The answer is 110°
